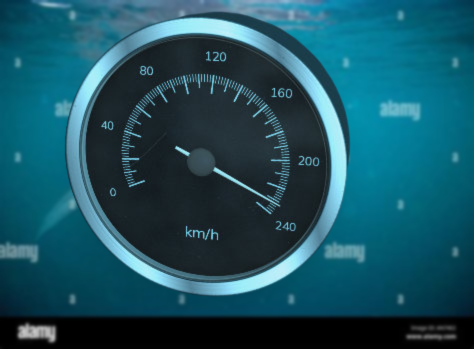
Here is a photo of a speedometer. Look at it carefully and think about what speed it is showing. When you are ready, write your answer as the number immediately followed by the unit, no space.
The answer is 230km/h
